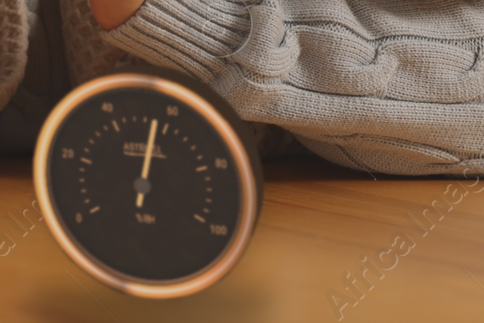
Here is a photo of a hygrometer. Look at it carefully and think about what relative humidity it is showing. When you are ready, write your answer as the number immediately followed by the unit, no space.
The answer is 56%
